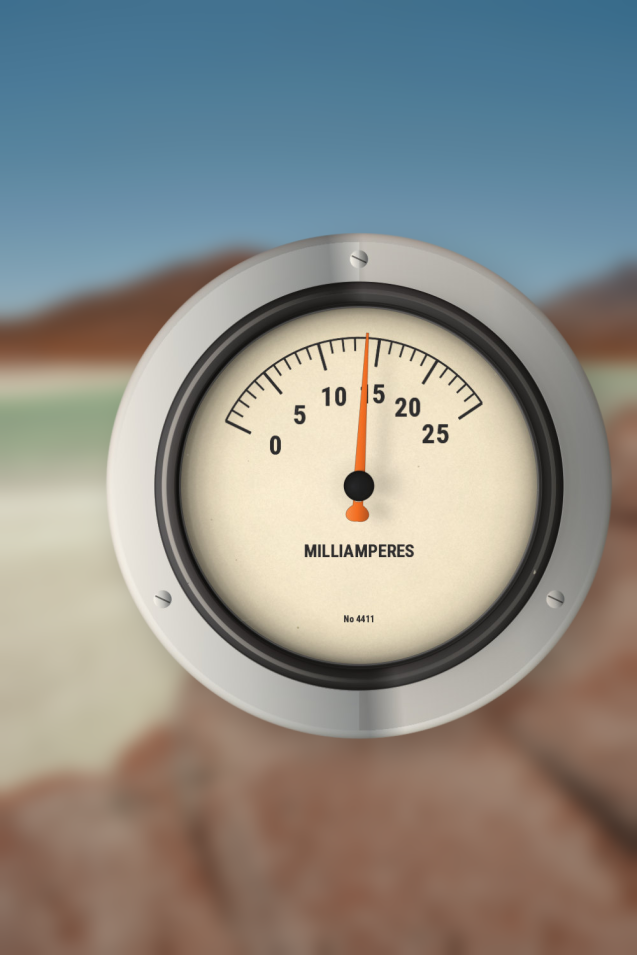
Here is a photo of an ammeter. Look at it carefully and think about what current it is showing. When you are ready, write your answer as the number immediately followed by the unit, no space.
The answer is 14mA
